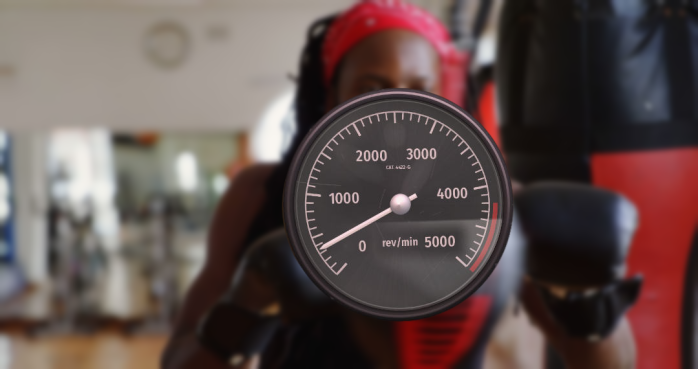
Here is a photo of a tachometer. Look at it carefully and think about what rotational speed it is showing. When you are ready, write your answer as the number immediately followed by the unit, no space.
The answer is 350rpm
